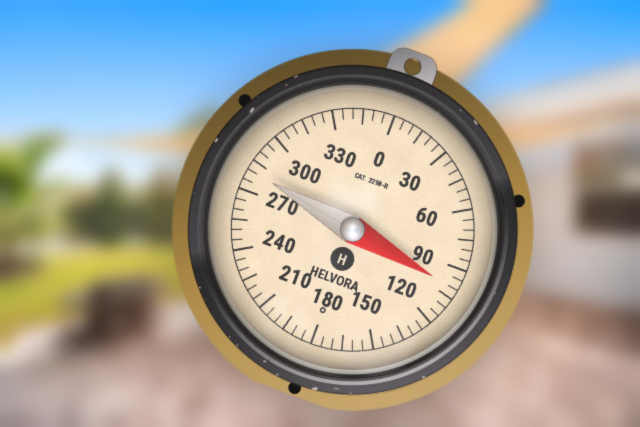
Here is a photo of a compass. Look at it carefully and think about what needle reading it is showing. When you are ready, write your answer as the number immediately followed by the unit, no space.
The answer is 100°
